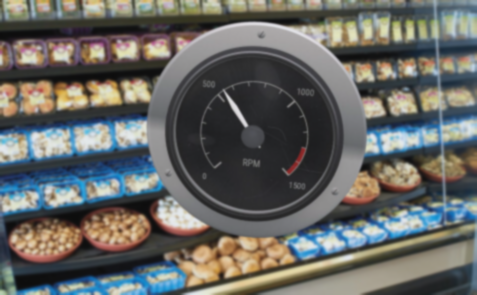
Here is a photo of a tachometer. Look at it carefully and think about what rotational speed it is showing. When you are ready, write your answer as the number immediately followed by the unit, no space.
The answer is 550rpm
